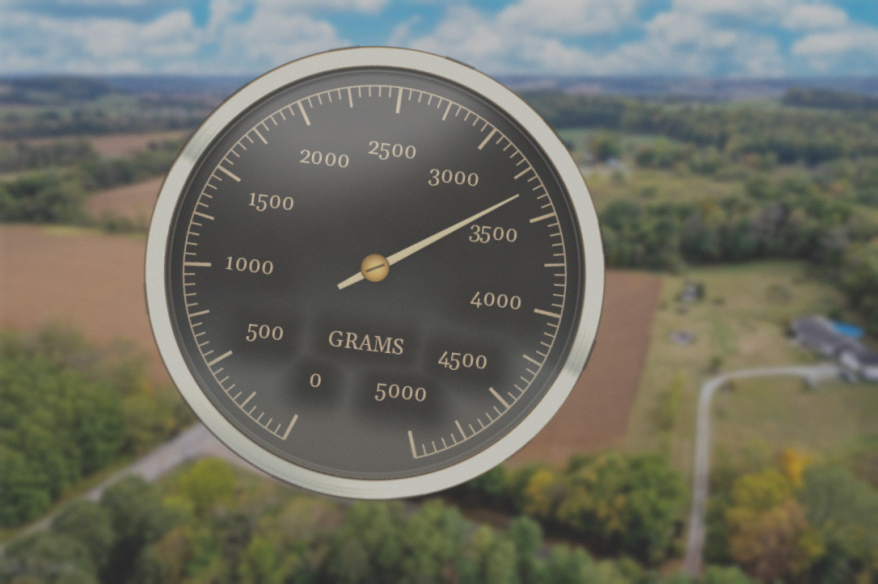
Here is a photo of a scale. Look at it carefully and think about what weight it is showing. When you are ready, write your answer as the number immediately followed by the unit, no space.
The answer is 3350g
